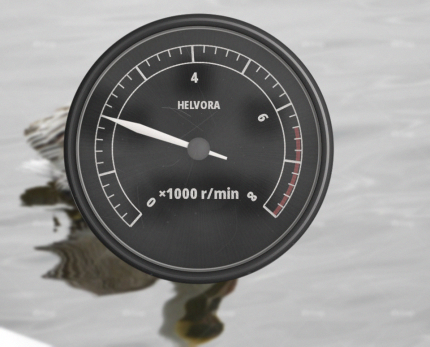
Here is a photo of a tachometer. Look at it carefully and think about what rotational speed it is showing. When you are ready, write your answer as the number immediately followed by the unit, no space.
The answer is 2000rpm
